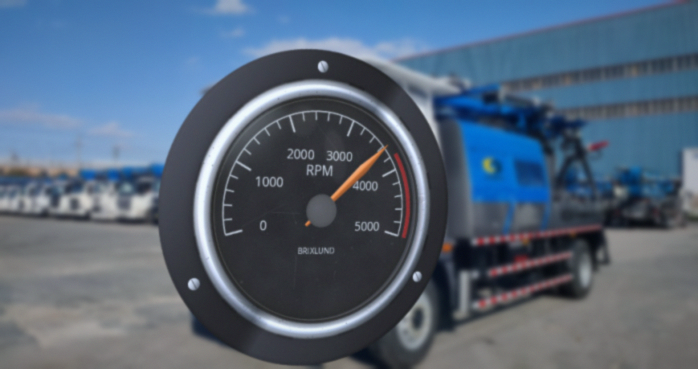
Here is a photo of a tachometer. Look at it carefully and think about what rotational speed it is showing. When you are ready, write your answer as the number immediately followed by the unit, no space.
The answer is 3600rpm
